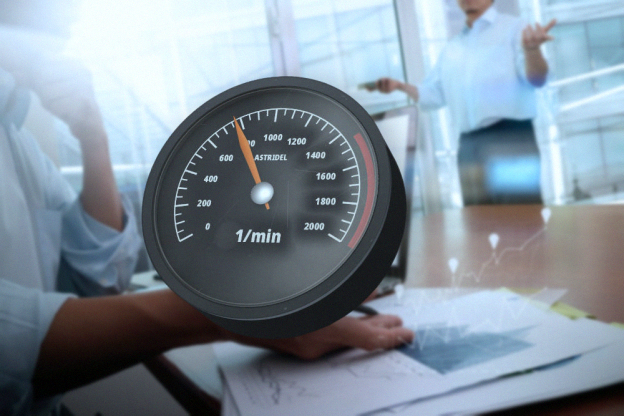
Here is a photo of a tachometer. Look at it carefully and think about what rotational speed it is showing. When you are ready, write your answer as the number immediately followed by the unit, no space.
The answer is 775rpm
